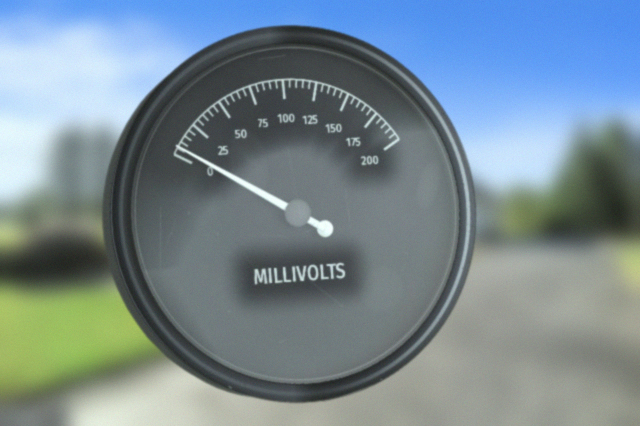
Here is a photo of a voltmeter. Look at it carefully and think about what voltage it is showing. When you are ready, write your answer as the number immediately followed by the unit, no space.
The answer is 5mV
